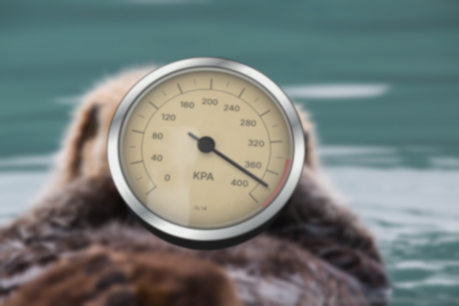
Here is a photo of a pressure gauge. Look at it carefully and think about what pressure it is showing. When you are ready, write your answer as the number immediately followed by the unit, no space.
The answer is 380kPa
